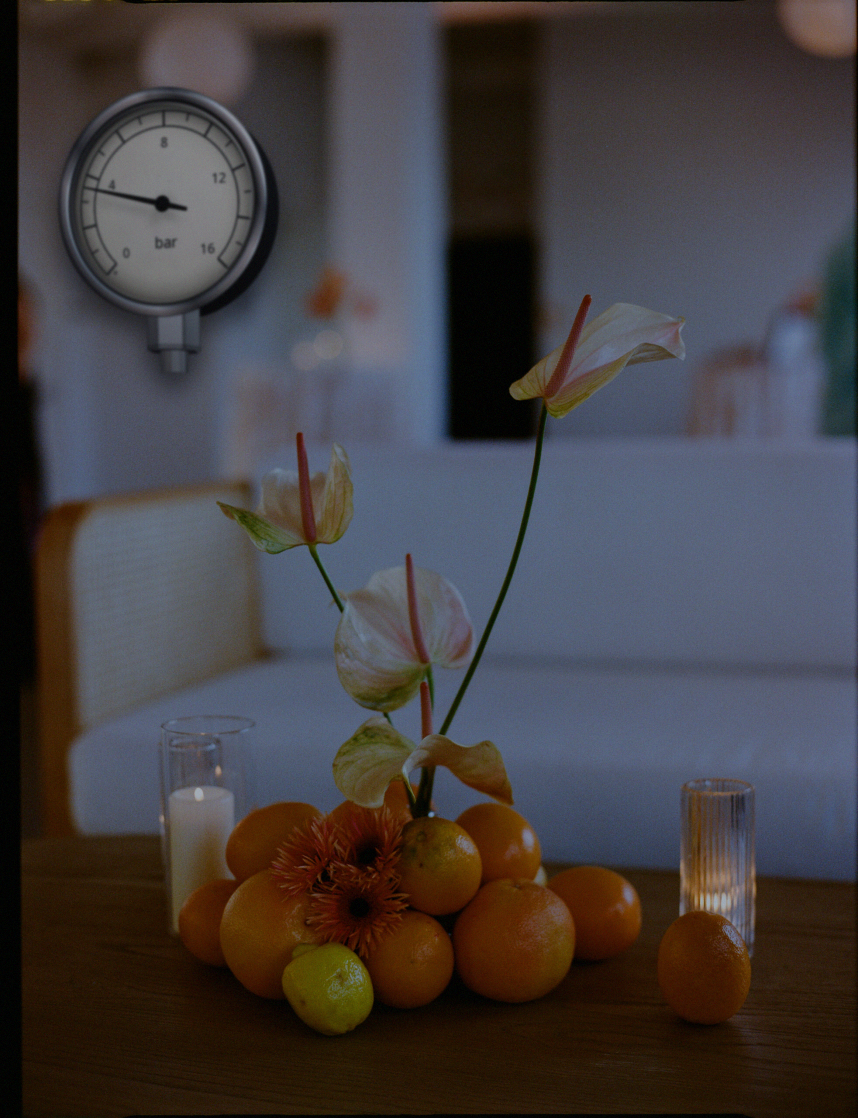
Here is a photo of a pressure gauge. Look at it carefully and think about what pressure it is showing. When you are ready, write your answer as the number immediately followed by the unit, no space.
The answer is 3.5bar
